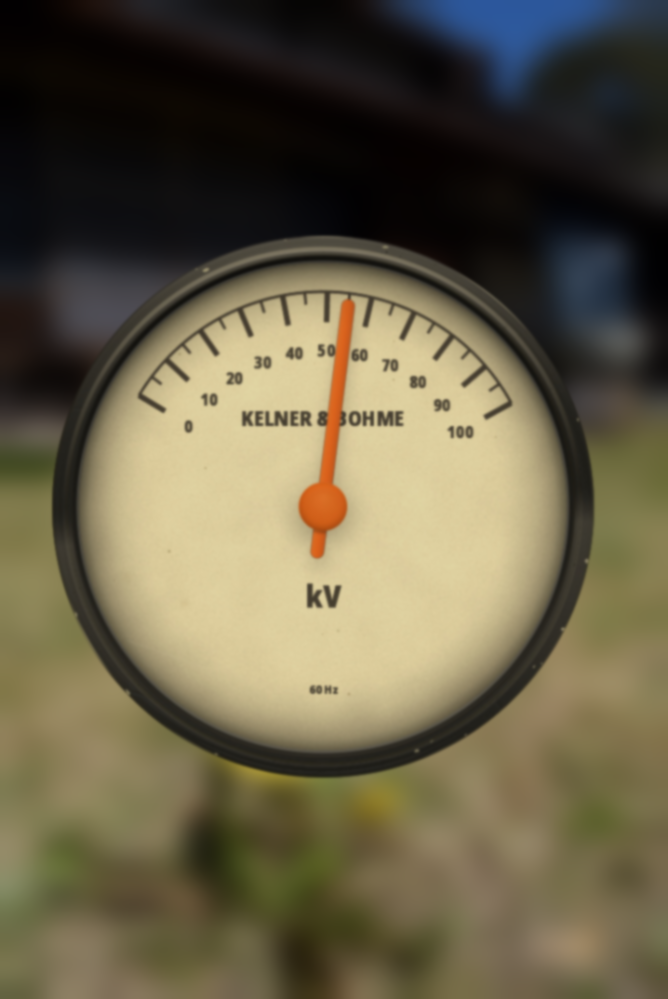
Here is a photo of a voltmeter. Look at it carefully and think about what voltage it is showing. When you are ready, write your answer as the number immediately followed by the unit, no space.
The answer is 55kV
